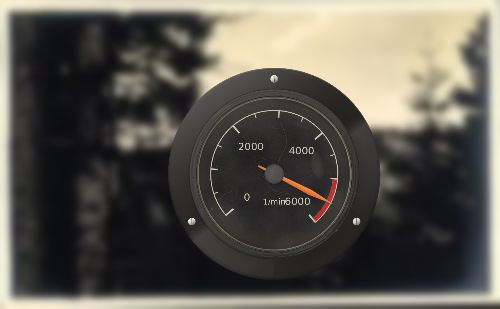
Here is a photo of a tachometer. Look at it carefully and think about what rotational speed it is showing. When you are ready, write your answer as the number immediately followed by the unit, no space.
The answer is 5500rpm
